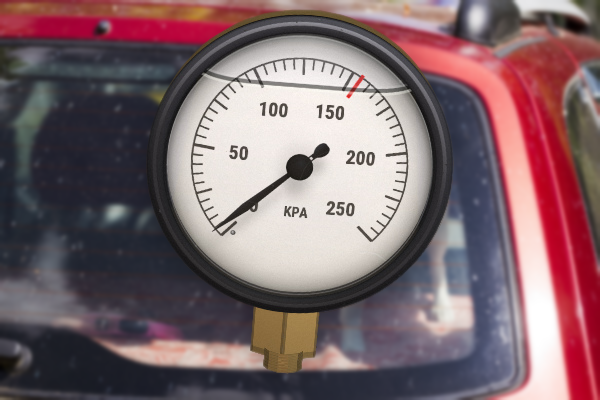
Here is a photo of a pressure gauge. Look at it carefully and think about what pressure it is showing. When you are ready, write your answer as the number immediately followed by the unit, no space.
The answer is 5kPa
